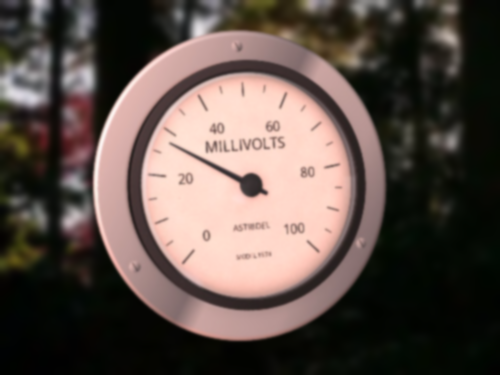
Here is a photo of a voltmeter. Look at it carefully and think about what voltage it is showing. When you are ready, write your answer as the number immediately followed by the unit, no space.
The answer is 27.5mV
